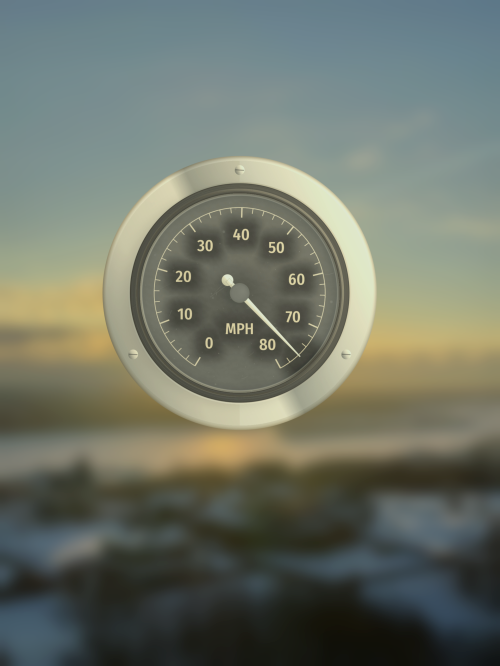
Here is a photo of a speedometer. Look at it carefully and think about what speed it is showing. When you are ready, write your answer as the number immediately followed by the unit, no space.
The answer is 76mph
